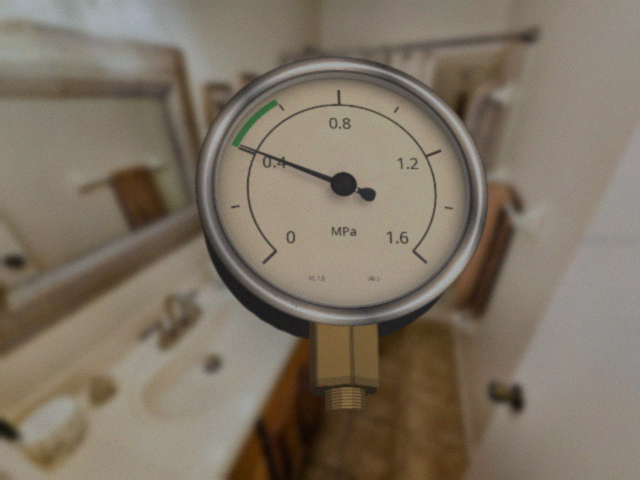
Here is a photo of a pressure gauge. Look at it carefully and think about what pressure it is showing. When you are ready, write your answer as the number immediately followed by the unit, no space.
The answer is 0.4MPa
